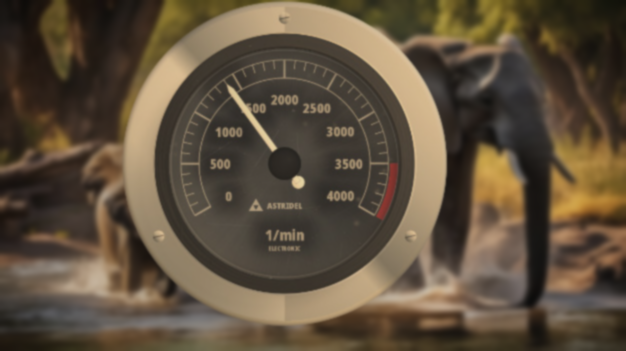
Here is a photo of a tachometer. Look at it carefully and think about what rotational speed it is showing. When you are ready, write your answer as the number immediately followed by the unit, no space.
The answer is 1400rpm
